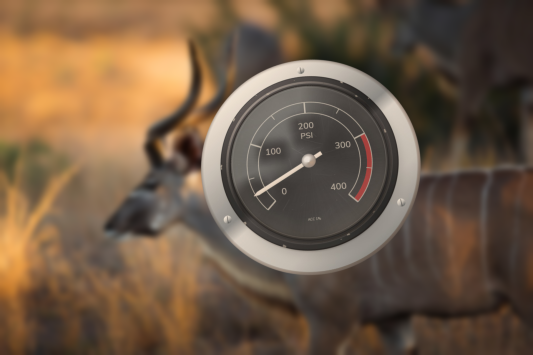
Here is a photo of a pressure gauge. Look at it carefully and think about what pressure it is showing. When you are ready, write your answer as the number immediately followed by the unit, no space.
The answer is 25psi
